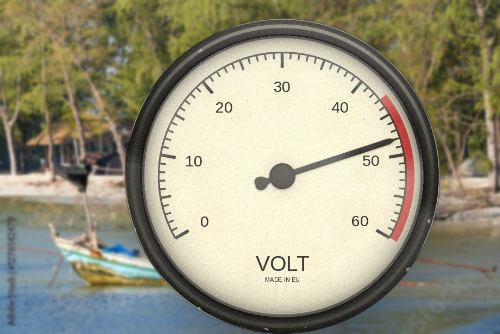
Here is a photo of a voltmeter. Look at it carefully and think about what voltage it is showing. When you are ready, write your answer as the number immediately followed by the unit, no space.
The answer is 48V
